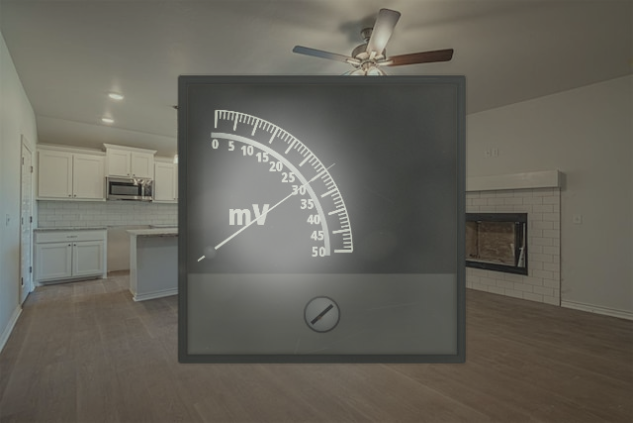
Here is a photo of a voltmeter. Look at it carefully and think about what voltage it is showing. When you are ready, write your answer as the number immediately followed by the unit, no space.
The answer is 30mV
